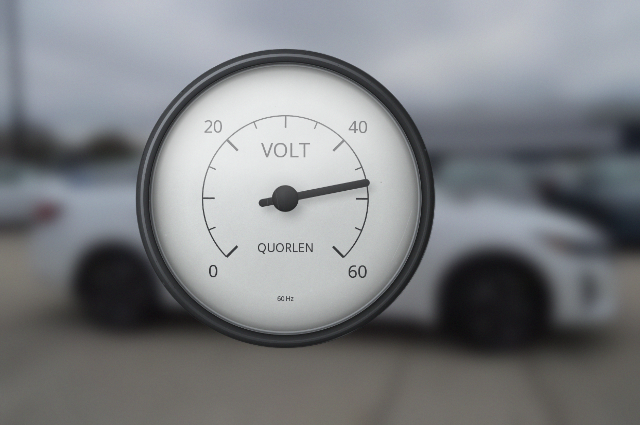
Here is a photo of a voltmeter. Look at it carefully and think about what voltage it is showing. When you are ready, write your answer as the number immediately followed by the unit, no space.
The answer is 47.5V
